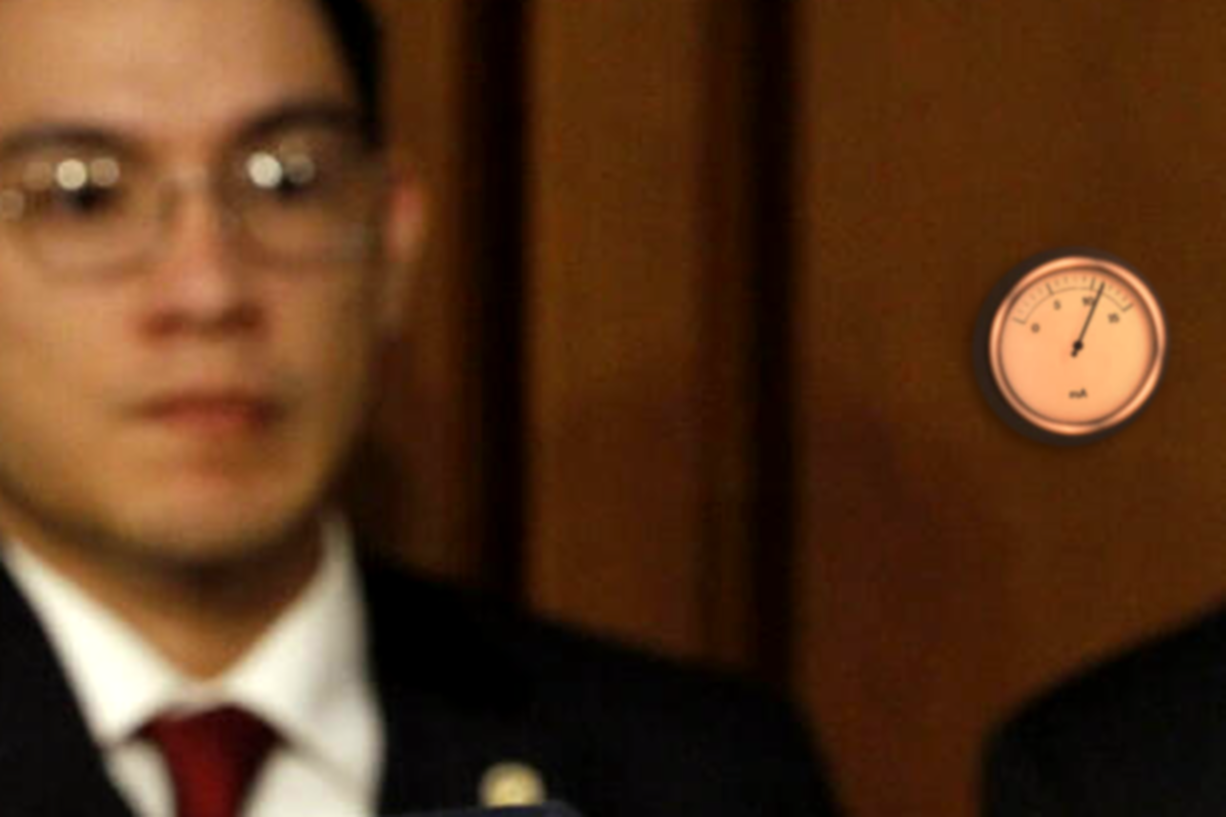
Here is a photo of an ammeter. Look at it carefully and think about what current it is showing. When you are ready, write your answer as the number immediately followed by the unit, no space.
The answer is 11mA
